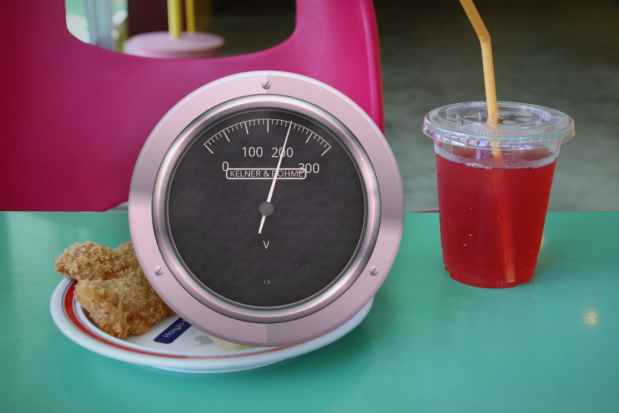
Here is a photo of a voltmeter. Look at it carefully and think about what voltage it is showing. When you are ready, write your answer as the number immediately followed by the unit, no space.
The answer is 200V
